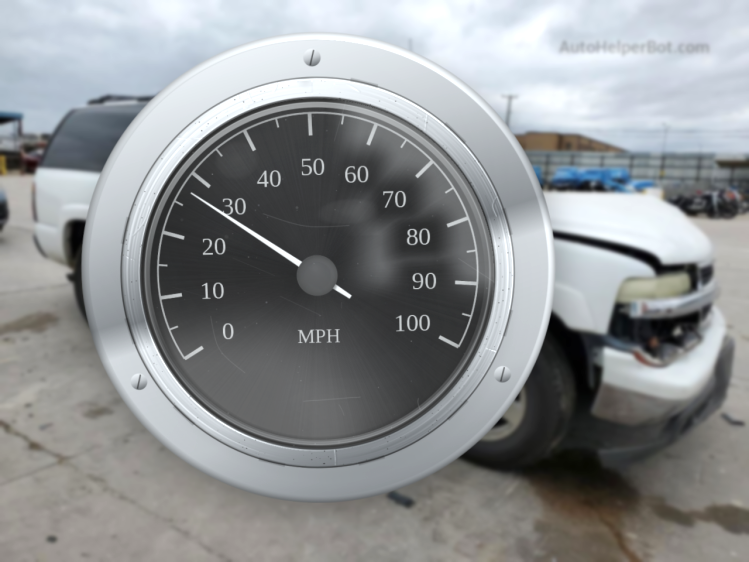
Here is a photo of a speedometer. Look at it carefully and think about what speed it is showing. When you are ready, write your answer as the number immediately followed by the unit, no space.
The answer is 27.5mph
